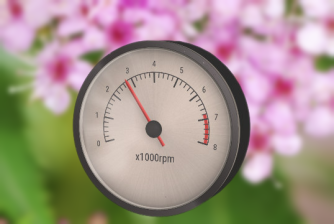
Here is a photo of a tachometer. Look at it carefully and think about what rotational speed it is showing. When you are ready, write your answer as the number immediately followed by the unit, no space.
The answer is 2800rpm
